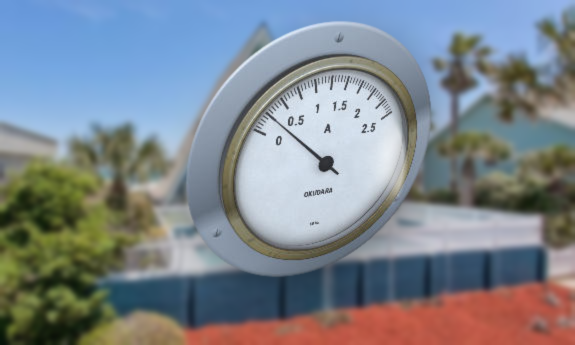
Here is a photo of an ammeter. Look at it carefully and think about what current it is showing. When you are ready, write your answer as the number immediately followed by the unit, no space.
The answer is 0.25A
